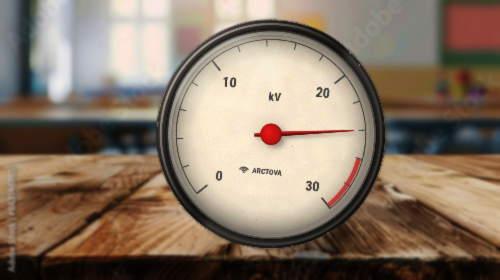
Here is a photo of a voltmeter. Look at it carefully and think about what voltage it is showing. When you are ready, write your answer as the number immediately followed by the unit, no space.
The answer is 24kV
